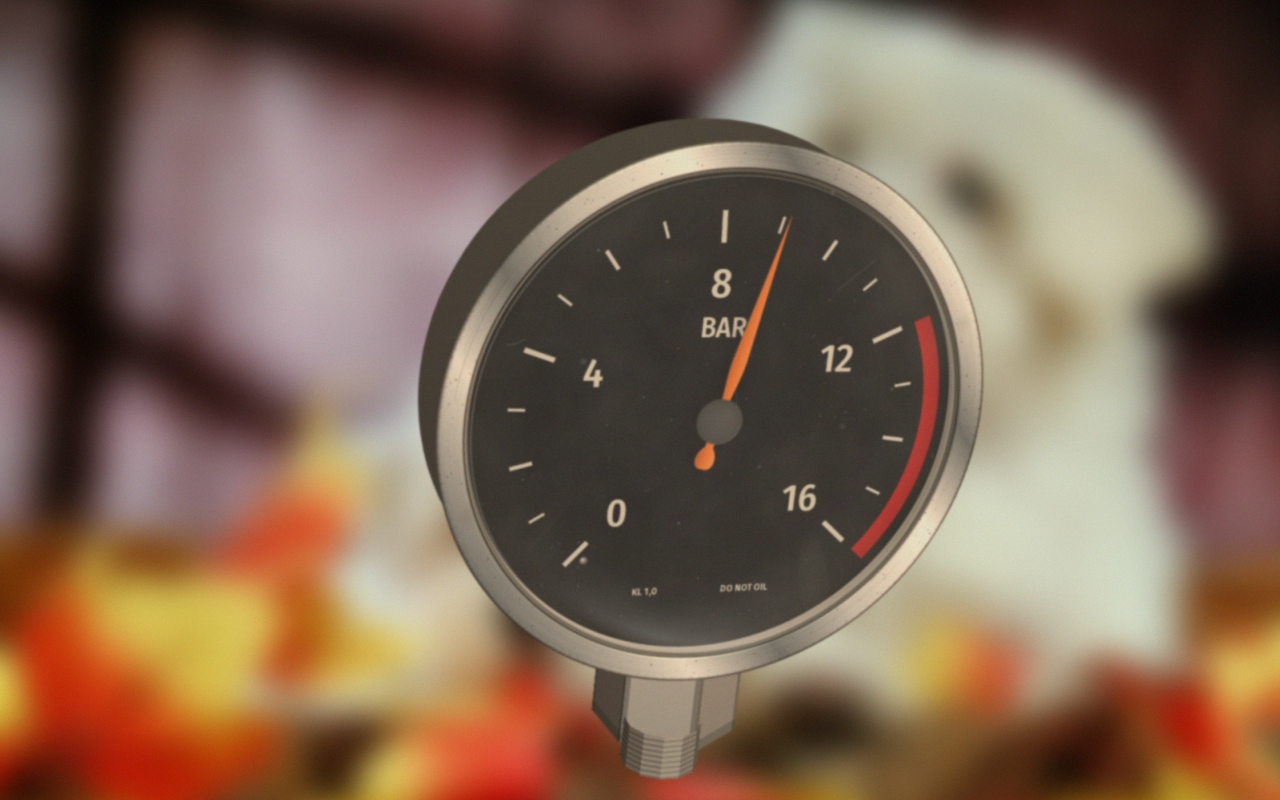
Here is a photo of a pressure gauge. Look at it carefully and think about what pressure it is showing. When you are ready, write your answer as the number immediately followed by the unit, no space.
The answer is 9bar
